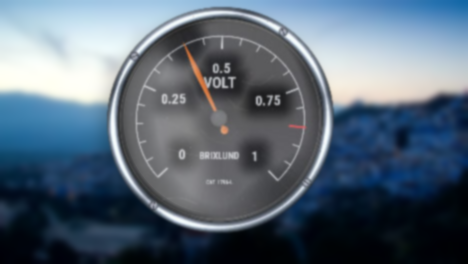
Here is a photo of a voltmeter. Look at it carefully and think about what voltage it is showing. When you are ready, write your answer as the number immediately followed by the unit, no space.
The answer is 0.4V
